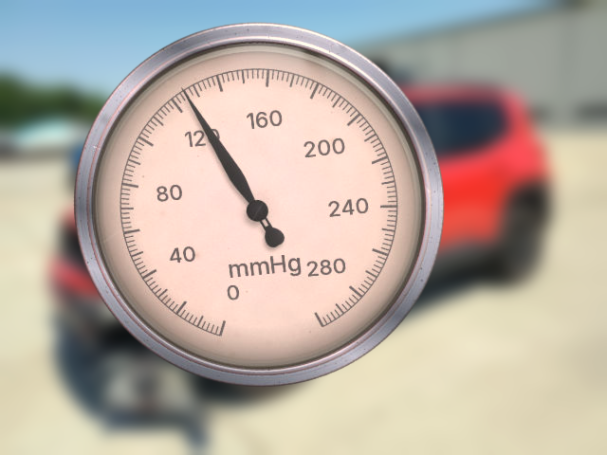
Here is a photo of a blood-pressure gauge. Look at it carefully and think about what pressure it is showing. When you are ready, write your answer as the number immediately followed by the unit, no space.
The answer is 126mmHg
